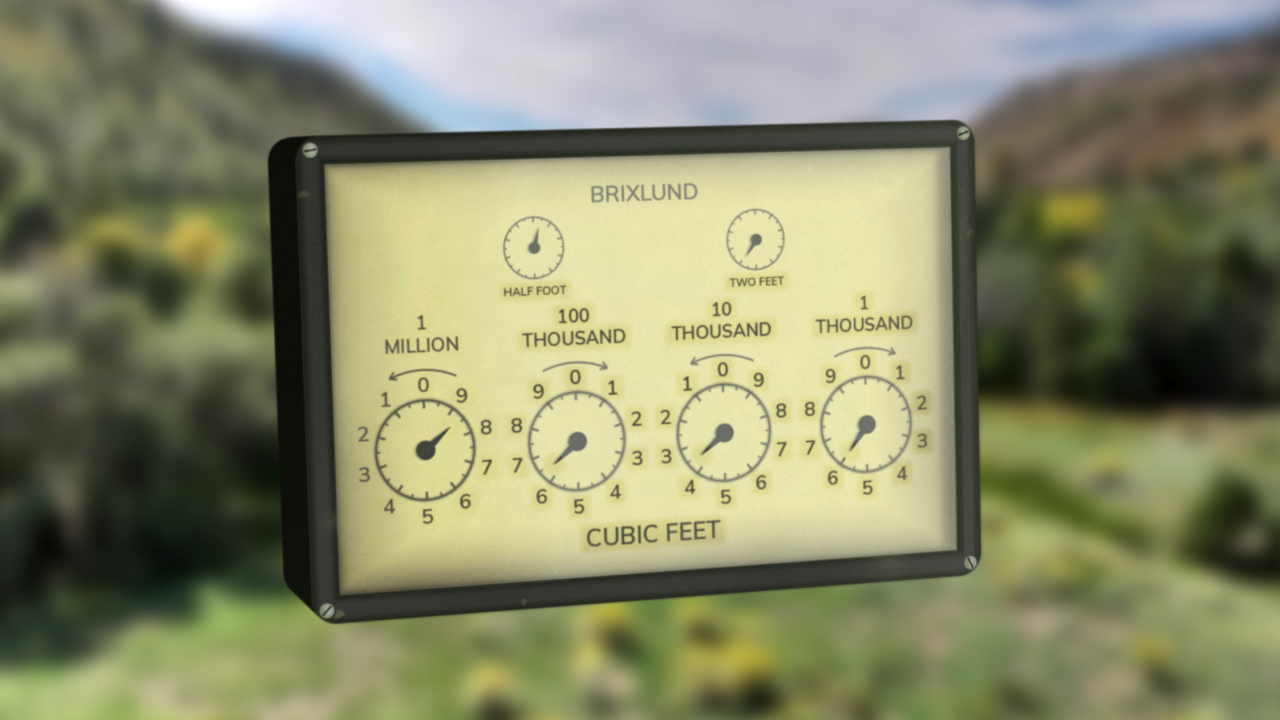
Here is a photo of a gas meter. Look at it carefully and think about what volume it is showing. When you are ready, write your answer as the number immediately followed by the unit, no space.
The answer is 863600ft³
